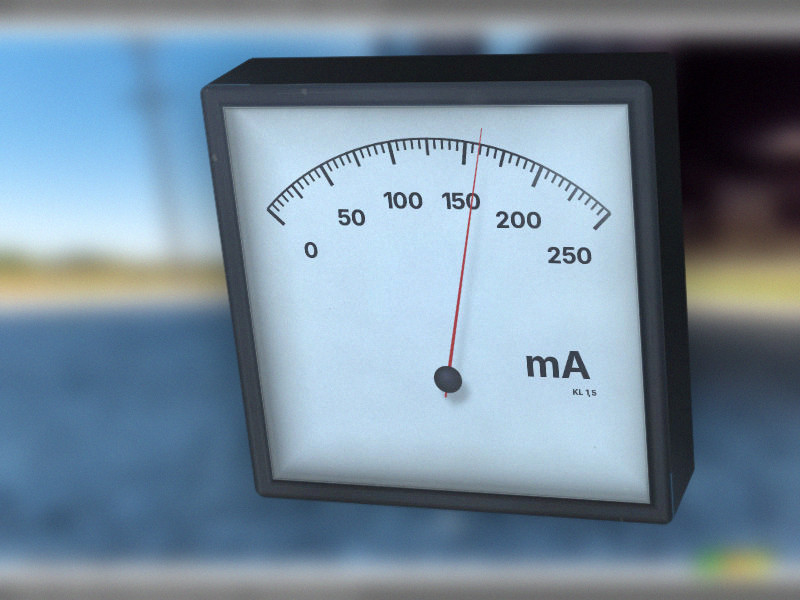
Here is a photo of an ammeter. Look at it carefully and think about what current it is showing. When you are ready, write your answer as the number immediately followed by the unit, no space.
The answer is 160mA
